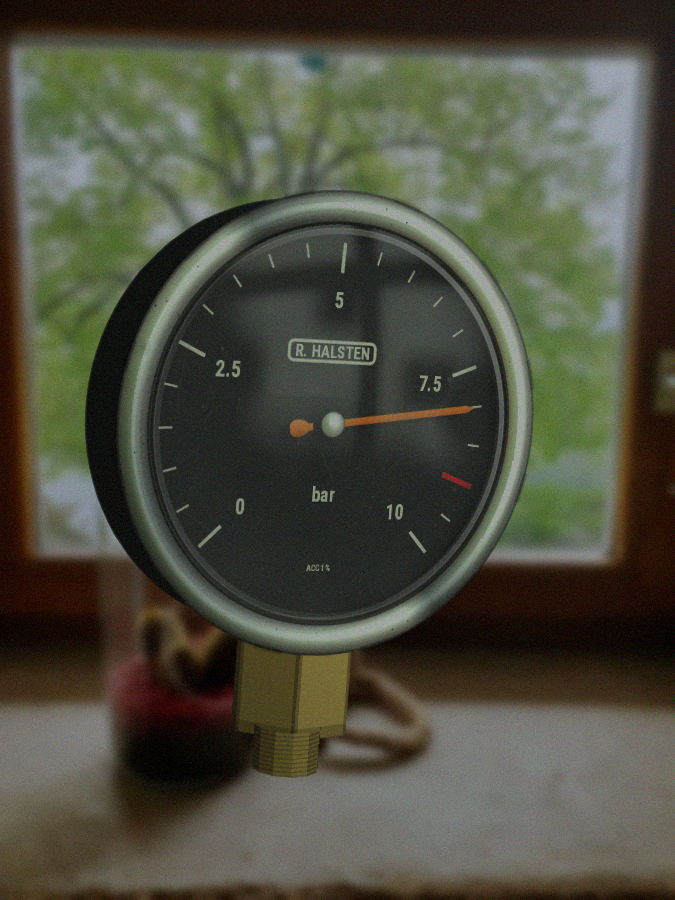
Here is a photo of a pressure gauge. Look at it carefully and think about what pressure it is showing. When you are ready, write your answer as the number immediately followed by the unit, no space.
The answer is 8bar
